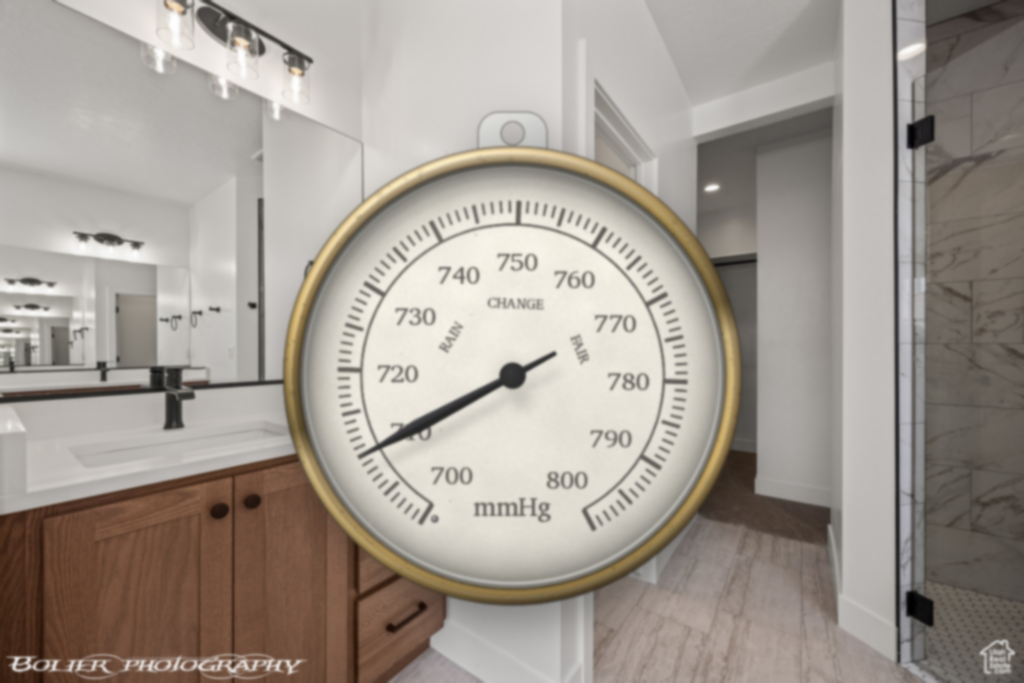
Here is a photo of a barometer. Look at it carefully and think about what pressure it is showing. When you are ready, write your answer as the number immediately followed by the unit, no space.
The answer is 710mmHg
